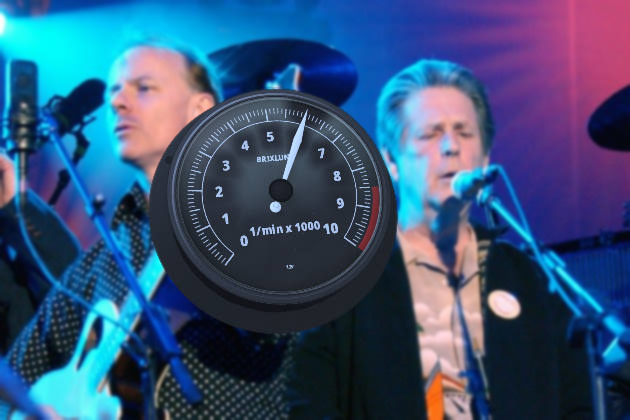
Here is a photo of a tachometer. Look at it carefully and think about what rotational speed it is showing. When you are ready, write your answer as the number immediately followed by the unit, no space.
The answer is 6000rpm
